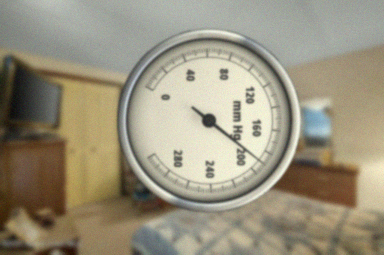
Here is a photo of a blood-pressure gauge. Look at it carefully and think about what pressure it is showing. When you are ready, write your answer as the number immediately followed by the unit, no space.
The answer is 190mmHg
